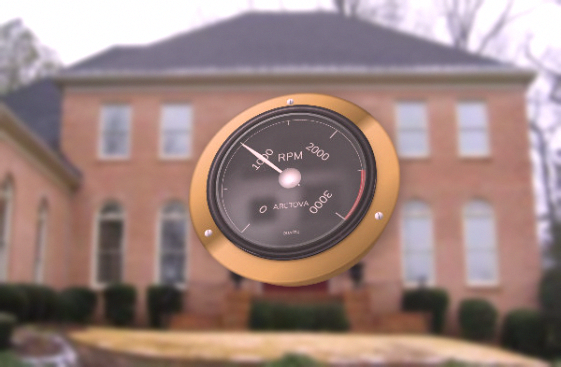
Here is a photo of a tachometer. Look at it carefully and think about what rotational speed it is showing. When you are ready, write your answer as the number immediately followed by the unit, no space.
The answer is 1000rpm
